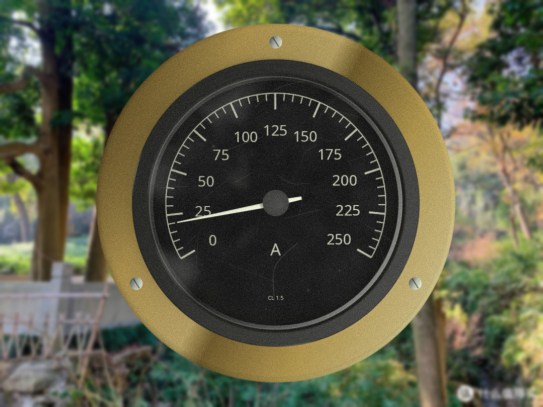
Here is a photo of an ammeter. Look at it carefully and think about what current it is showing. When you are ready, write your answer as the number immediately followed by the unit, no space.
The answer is 20A
